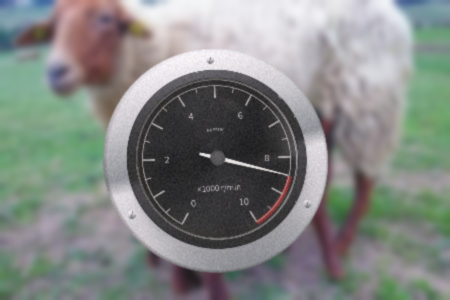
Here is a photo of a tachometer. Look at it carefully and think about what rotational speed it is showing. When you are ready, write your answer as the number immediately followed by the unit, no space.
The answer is 8500rpm
